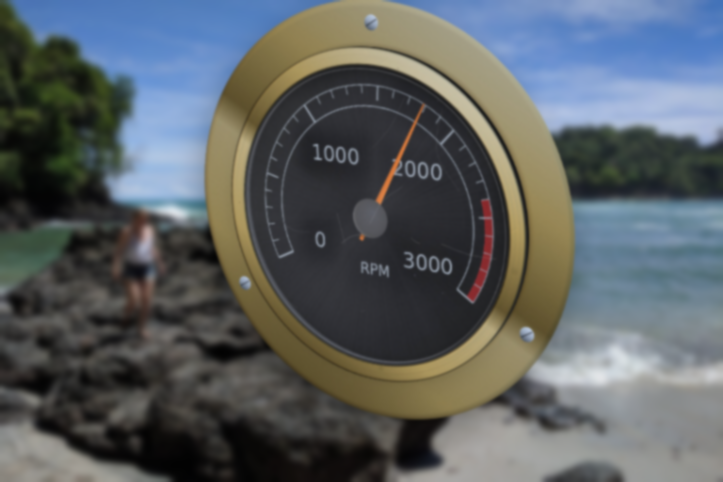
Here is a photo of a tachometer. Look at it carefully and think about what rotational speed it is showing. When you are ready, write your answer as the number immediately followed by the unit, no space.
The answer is 1800rpm
